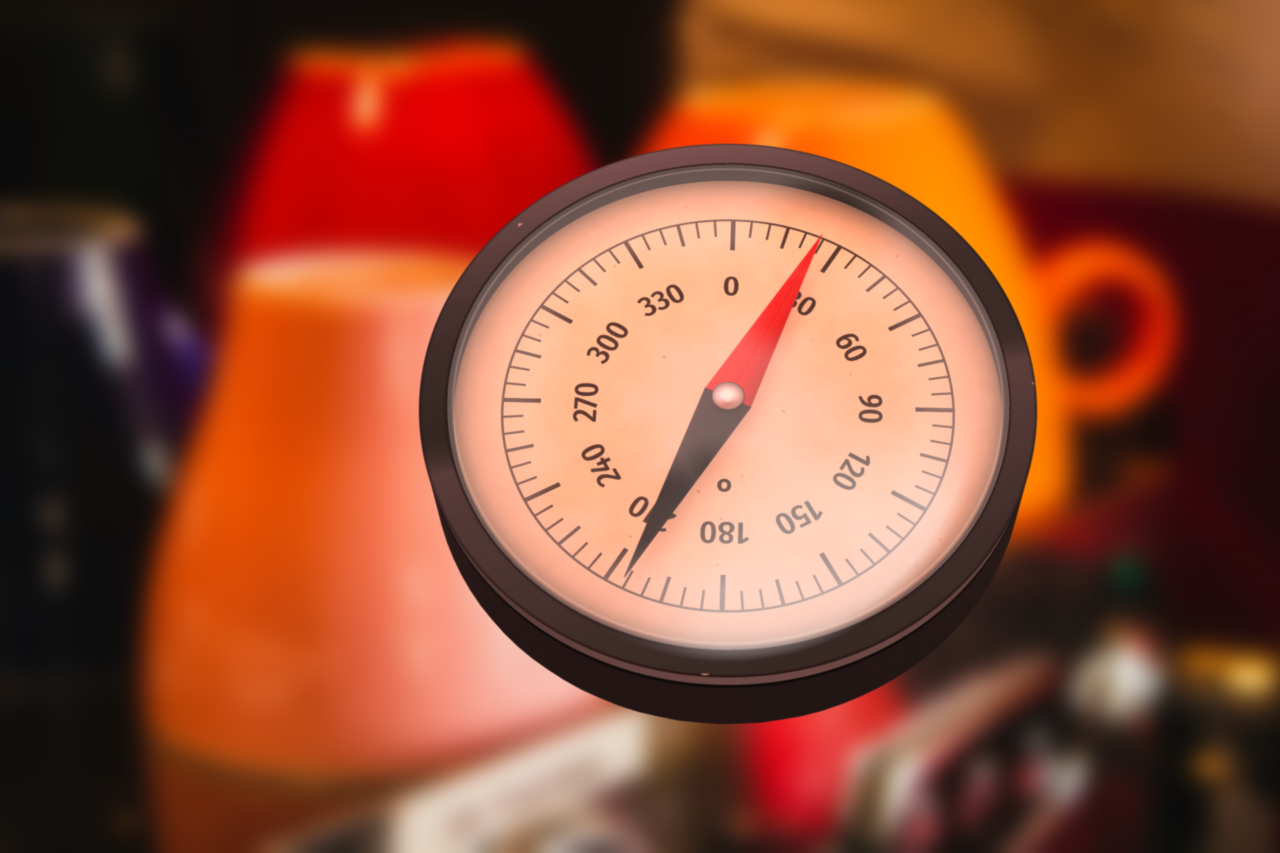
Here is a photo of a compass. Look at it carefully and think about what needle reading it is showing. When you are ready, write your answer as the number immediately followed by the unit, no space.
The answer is 25°
